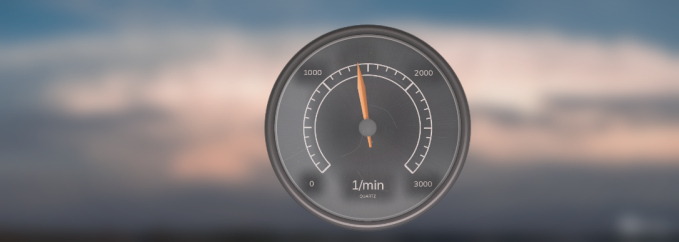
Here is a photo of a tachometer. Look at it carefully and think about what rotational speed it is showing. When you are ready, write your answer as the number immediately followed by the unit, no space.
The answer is 1400rpm
